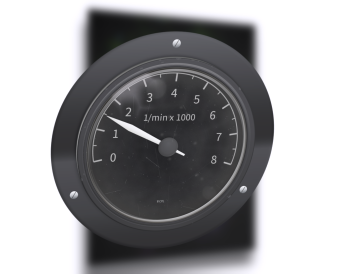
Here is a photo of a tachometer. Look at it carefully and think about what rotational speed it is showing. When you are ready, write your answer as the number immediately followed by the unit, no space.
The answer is 1500rpm
